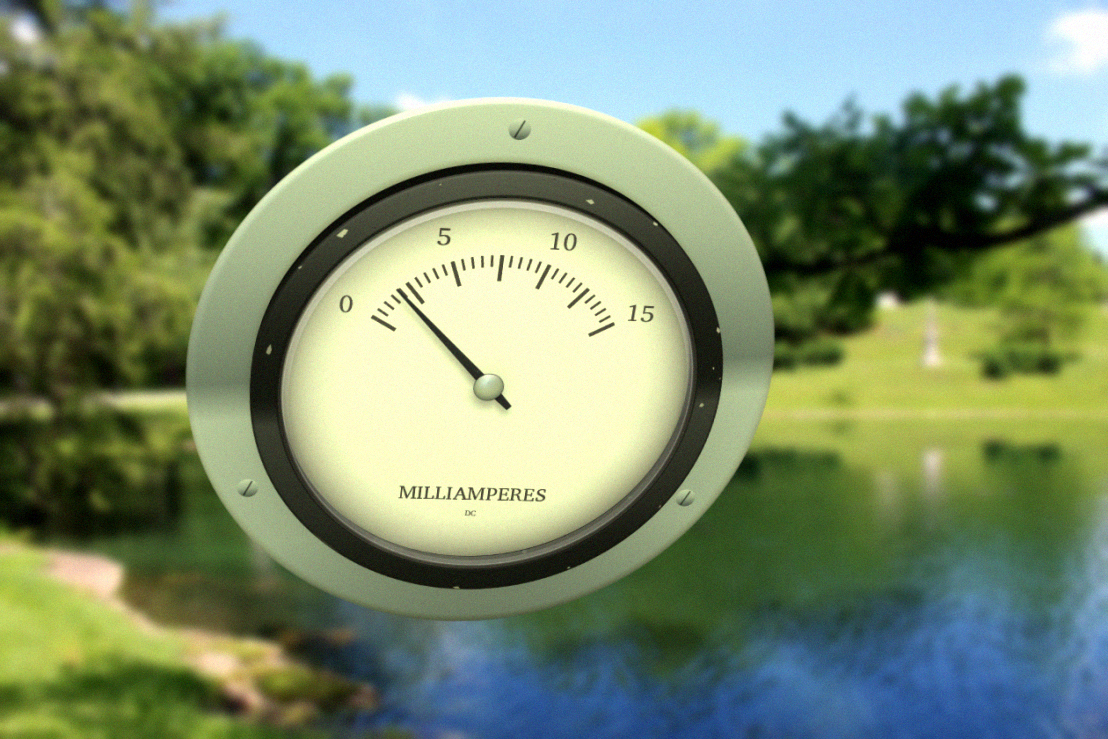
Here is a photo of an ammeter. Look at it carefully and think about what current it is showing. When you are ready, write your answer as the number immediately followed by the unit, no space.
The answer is 2mA
